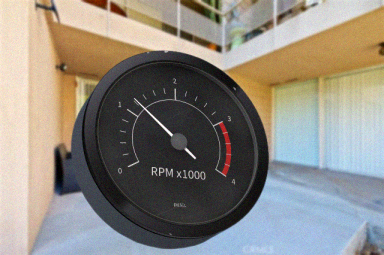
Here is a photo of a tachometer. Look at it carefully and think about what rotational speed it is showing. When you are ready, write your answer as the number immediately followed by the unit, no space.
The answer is 1200rpm
